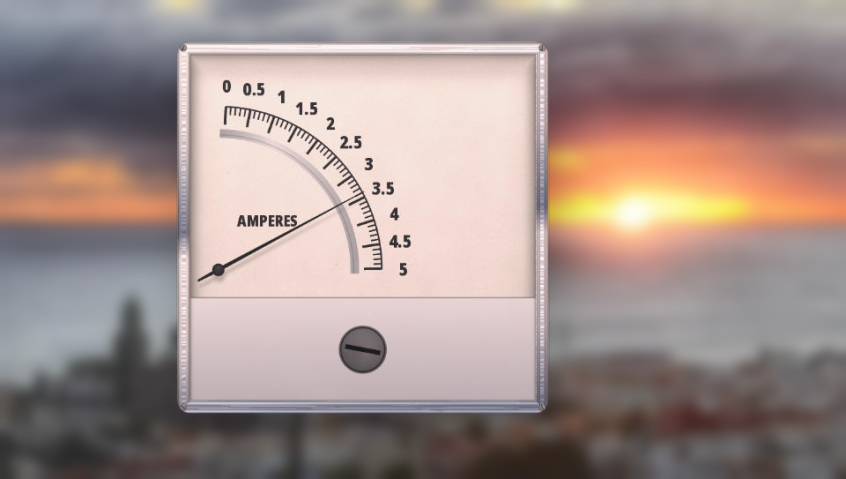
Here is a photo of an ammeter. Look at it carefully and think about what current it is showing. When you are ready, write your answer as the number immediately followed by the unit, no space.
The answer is 3.4A
